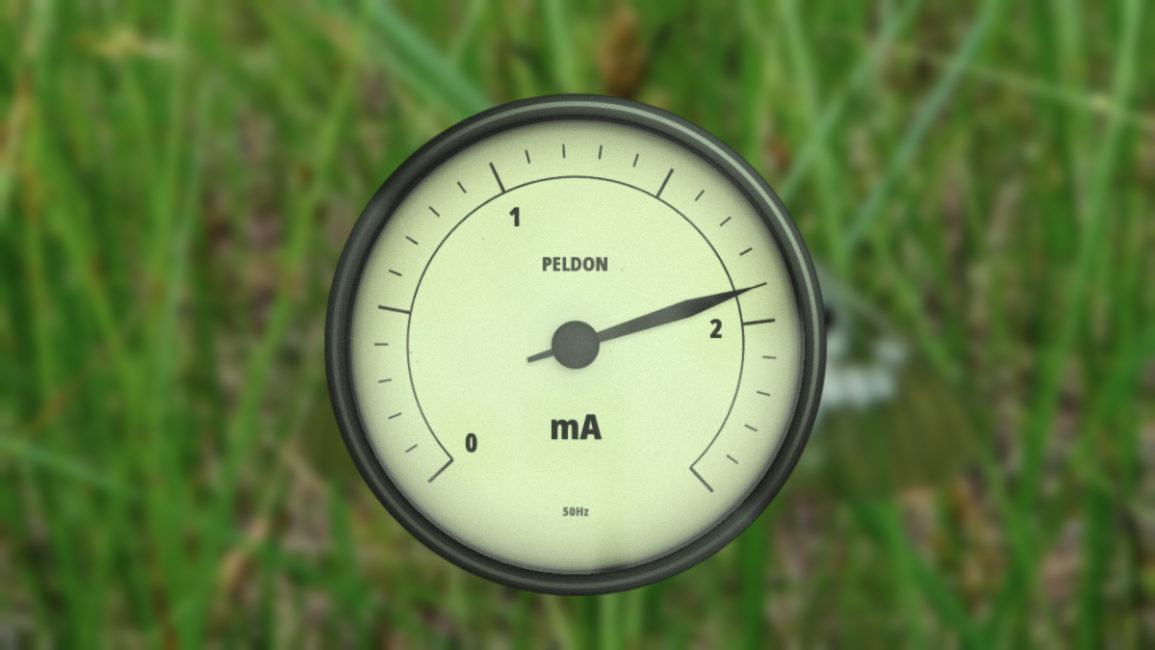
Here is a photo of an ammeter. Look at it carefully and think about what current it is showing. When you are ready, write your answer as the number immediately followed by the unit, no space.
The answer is 1.9mA
